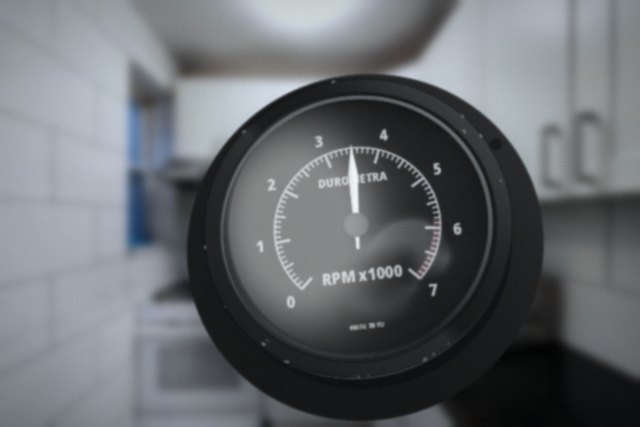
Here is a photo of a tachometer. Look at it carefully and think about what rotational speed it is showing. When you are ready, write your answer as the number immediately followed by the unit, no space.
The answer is 3500rpm
